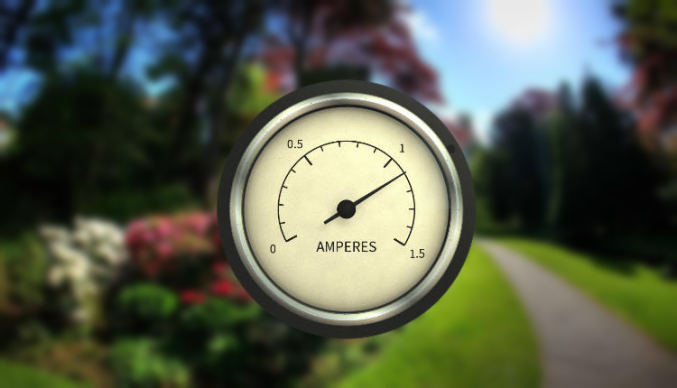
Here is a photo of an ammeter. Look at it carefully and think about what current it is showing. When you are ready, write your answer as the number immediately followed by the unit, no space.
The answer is 1.1A
